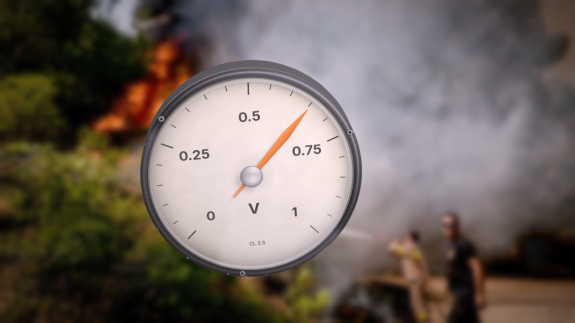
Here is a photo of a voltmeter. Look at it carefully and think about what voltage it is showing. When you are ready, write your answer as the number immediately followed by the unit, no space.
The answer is 0.65V
